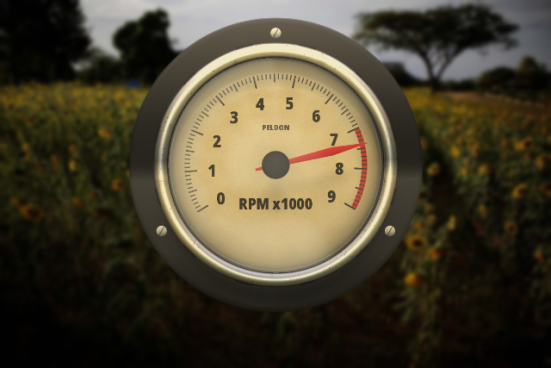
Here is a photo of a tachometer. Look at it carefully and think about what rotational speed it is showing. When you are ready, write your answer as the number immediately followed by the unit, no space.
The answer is 7400rpm
